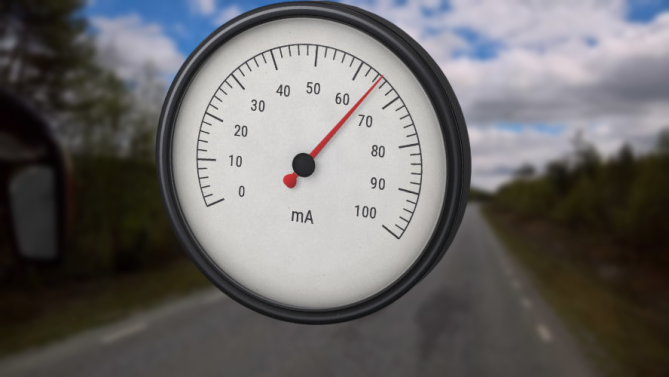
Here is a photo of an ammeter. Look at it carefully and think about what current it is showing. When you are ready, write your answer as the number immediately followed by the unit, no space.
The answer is 65mA
